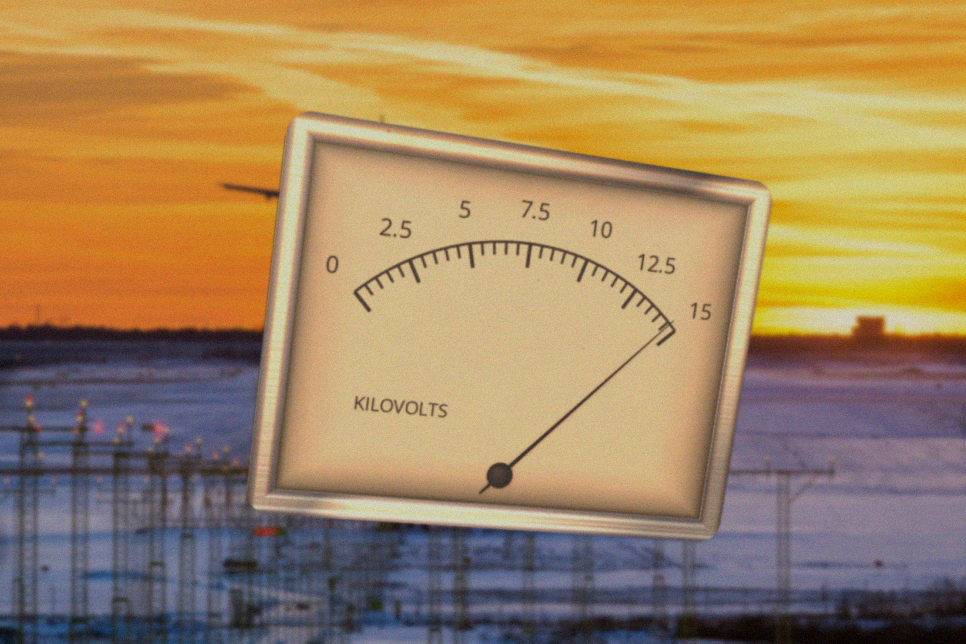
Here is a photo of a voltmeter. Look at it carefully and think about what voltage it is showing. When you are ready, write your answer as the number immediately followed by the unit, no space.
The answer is 14.5kV
